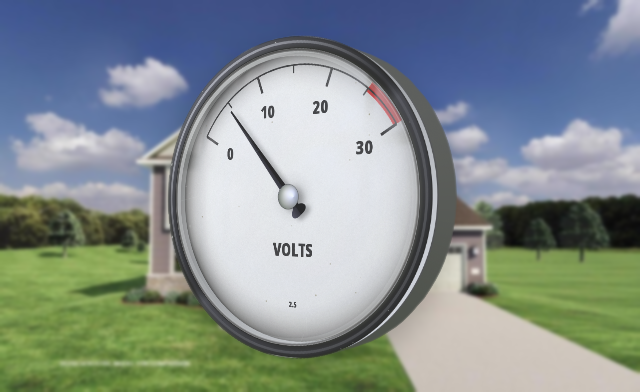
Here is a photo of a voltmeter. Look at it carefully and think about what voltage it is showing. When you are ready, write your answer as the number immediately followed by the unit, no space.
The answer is 5V
